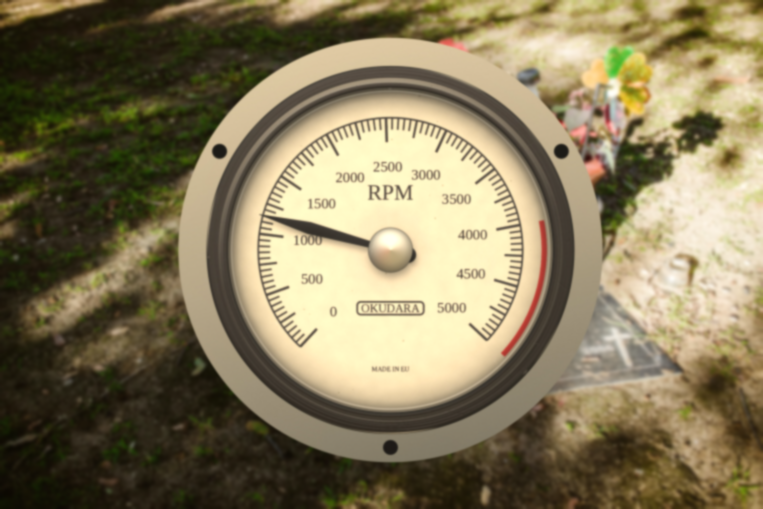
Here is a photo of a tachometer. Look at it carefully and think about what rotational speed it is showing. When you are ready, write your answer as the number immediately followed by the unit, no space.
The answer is 1150rpm
